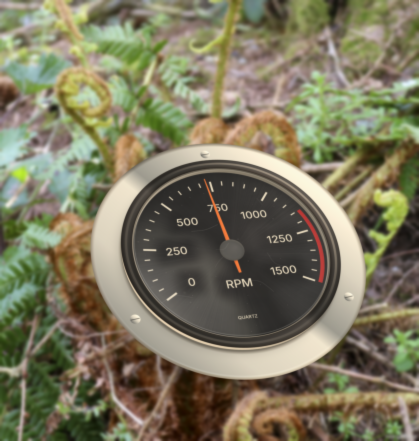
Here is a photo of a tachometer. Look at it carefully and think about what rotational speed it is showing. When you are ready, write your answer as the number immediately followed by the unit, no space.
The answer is 725rpm
